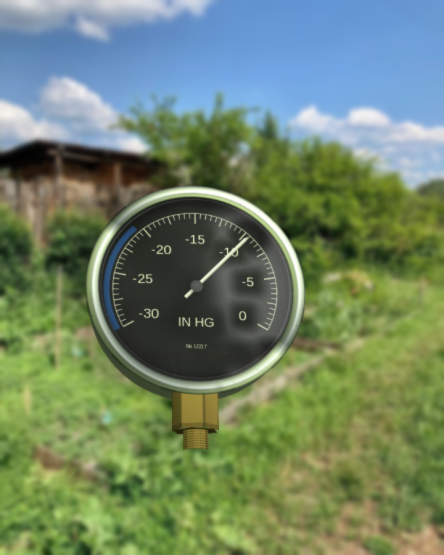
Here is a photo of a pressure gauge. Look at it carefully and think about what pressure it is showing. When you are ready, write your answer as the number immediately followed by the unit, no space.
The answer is -9.5inHg
